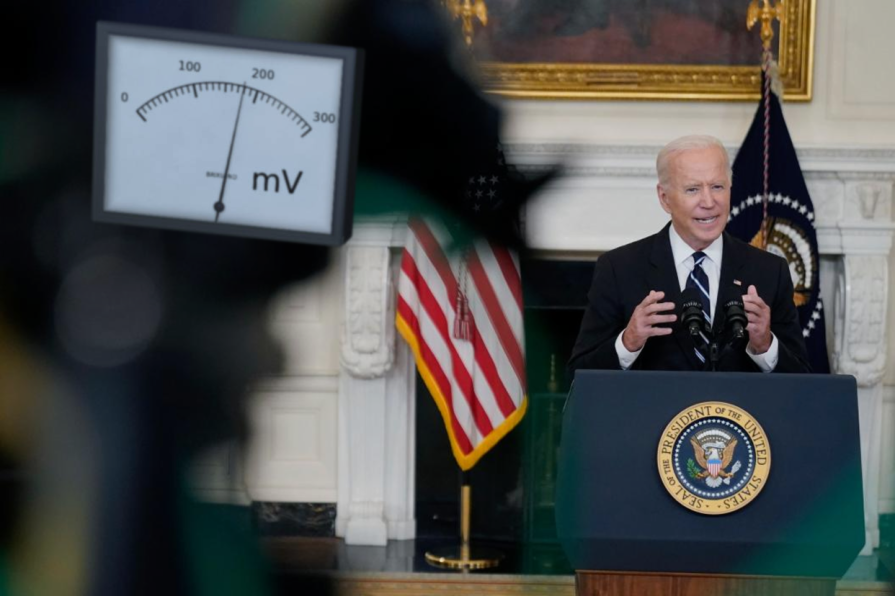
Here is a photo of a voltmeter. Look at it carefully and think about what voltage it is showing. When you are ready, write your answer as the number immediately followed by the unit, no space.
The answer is 180mV
